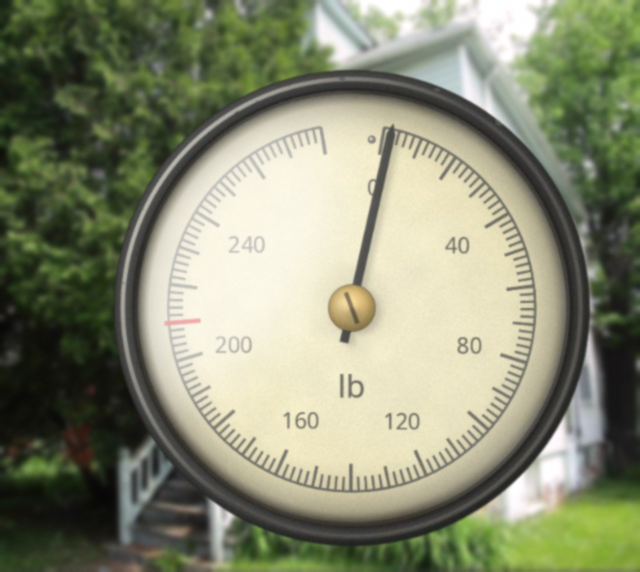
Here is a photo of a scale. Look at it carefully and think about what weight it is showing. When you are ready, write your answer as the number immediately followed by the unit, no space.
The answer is 2lb
